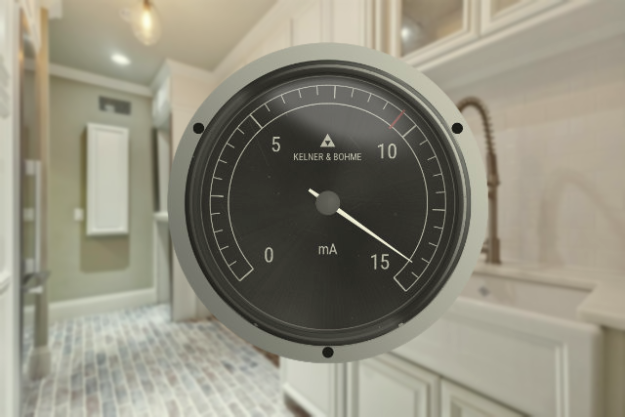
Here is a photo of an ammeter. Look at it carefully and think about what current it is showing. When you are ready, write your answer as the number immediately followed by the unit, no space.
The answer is 14.25mA
